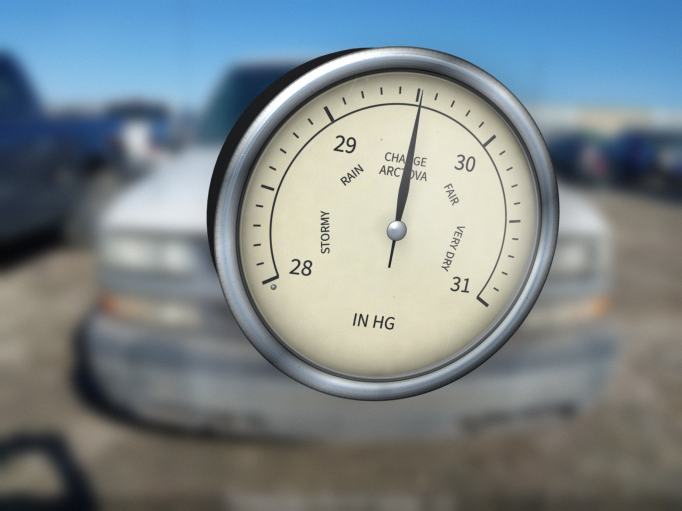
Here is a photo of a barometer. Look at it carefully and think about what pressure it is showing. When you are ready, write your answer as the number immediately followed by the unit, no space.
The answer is 29.5inHg
